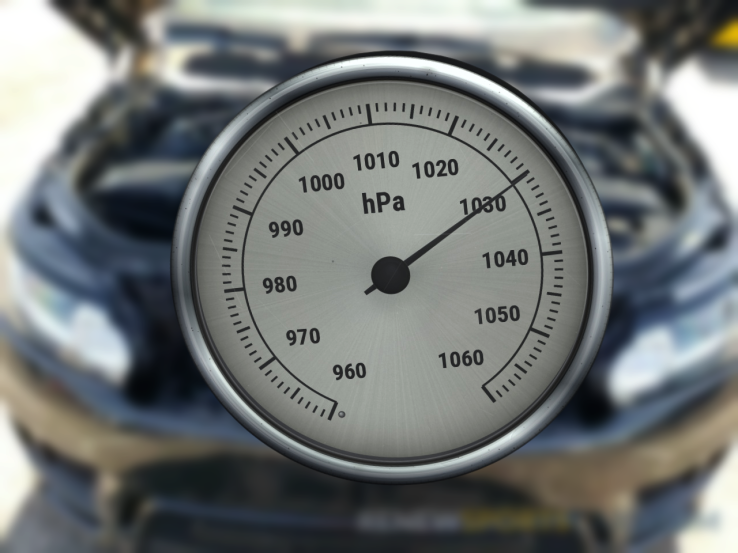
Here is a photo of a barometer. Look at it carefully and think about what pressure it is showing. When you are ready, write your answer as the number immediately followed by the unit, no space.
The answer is 1030hPa
